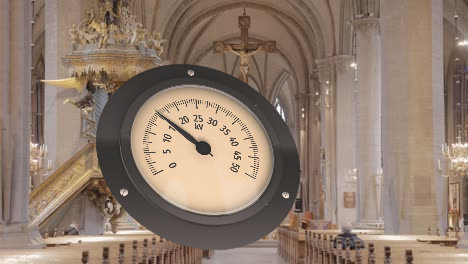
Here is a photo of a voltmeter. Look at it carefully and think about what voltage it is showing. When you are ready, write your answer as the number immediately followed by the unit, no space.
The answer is 15kV
